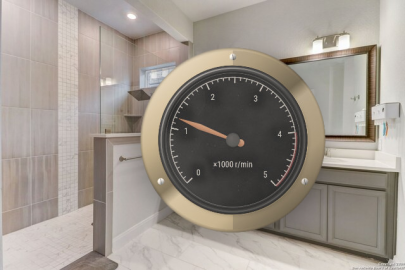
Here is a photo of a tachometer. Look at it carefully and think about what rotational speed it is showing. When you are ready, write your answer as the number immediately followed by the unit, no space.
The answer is 1200rpm
